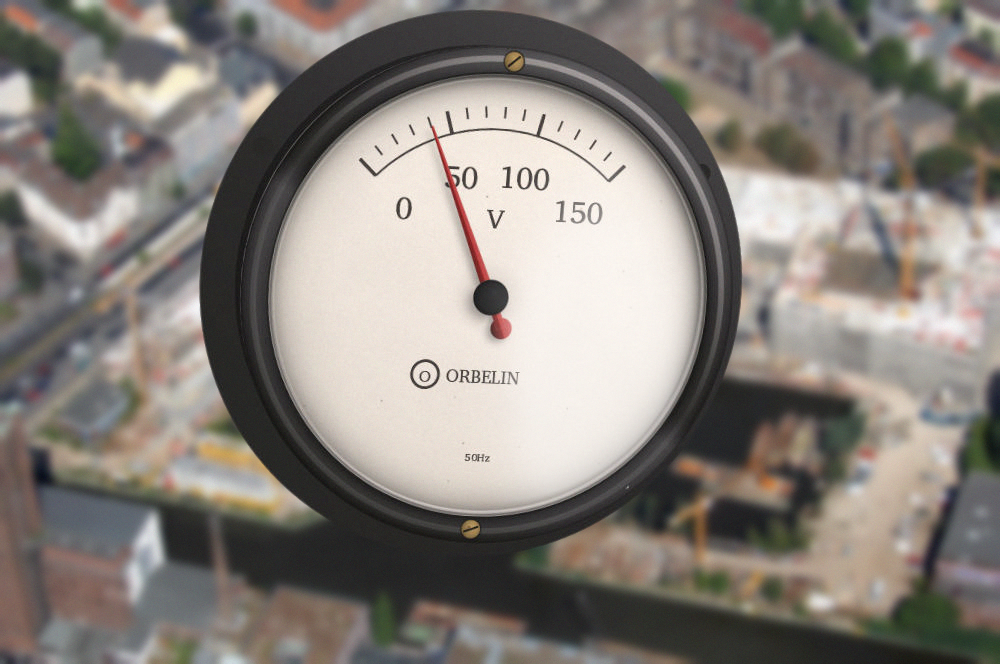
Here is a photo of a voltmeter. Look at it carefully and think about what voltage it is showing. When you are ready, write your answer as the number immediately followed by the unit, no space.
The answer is 40V
